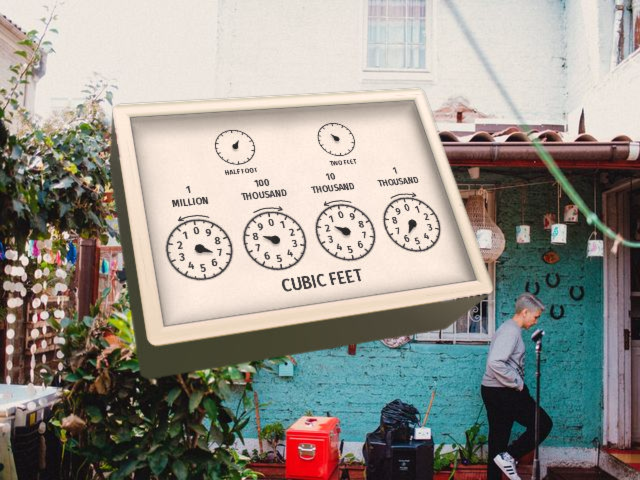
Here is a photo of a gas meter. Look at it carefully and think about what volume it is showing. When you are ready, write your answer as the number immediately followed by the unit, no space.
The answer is 681600ft³
